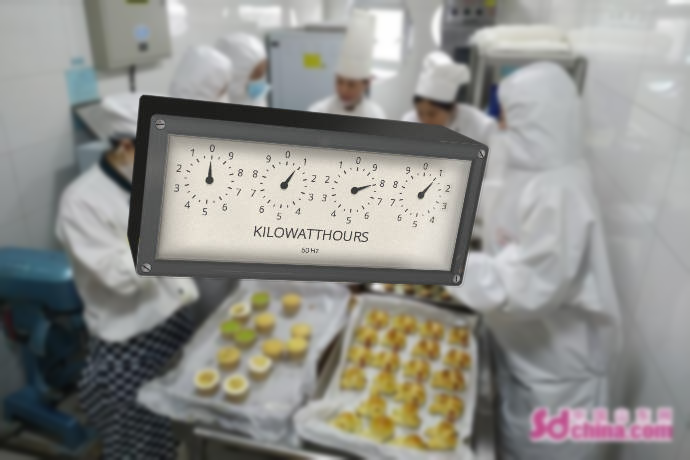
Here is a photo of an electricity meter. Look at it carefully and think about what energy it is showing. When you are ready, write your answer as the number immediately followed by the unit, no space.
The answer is 81kWh
